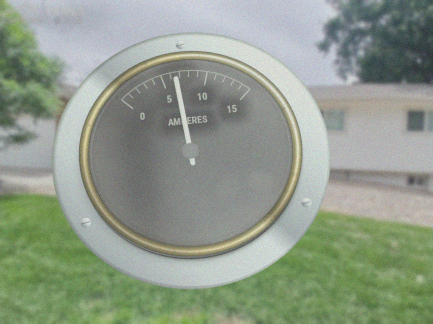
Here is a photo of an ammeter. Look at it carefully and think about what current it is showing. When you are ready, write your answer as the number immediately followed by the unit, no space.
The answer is 6.5A
